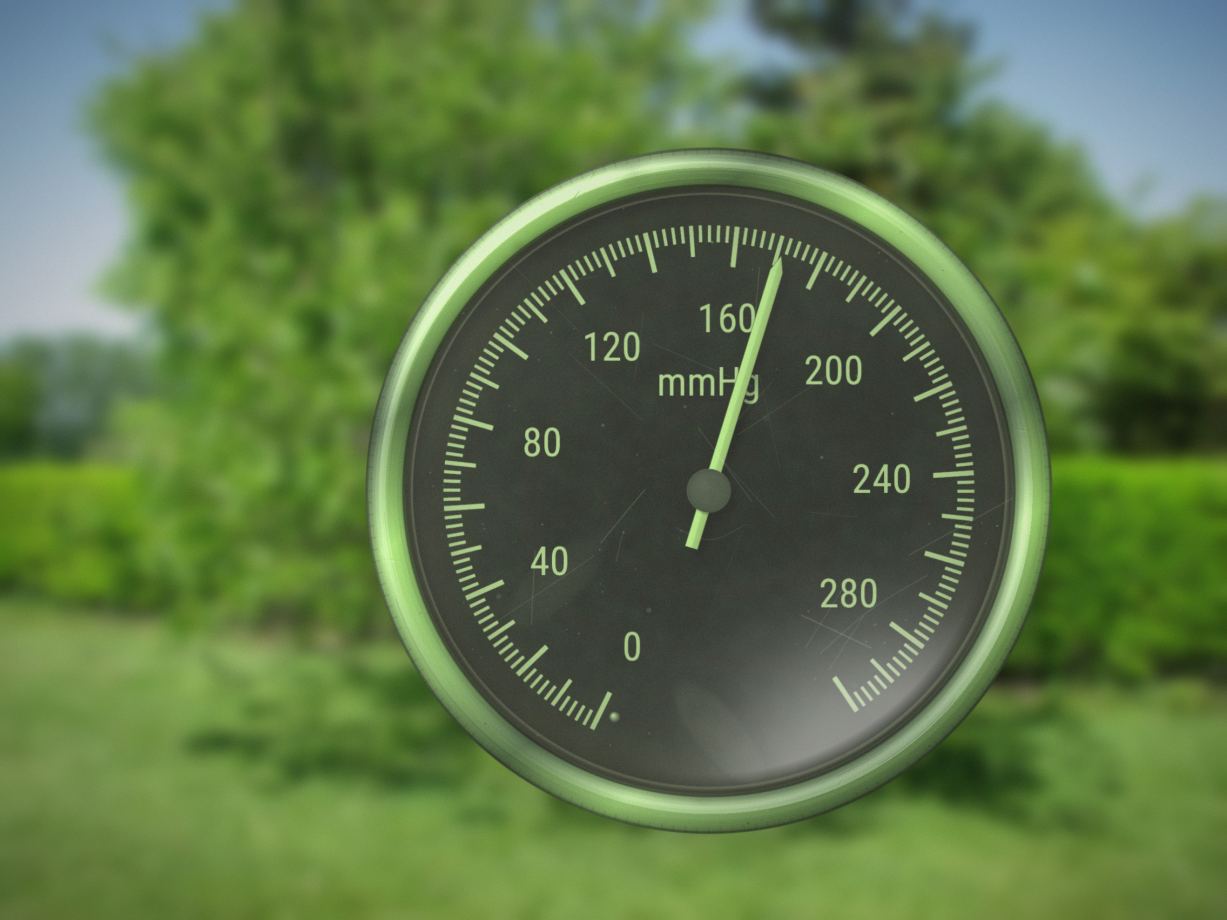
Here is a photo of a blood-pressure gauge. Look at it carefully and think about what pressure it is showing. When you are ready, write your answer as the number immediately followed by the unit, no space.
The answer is 171mmHg
